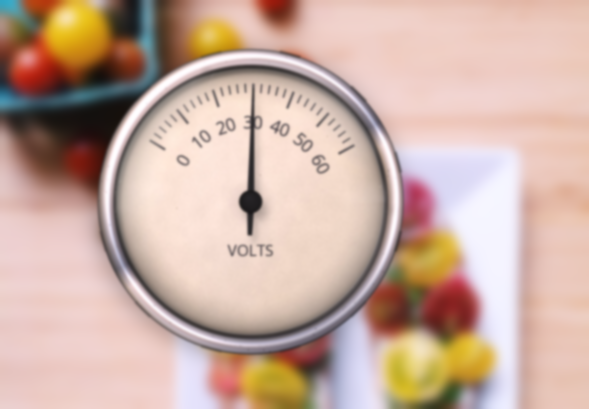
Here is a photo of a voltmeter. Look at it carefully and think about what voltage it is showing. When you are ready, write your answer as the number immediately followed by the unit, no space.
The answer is 30V
